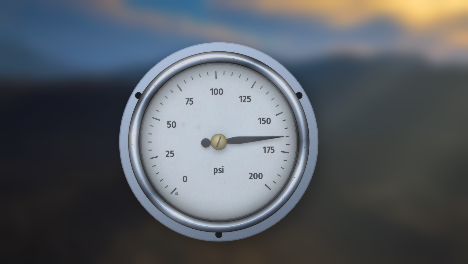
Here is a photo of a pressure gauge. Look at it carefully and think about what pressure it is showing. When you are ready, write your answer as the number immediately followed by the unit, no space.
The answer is 165psi
